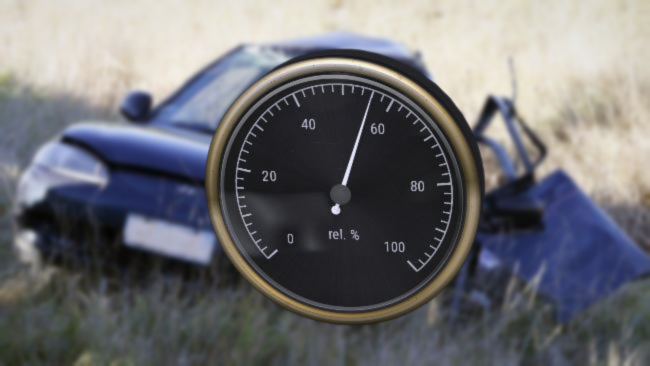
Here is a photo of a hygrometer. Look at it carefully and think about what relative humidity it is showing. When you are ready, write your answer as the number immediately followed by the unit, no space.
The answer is 56%
